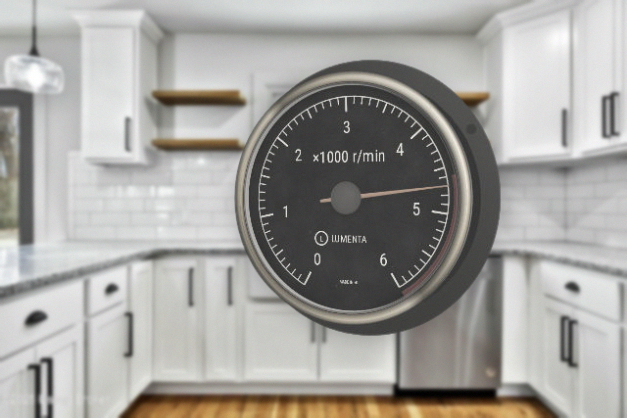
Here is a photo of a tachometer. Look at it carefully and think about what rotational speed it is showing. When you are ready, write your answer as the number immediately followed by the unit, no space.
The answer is 4700rpm
